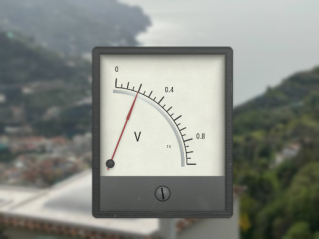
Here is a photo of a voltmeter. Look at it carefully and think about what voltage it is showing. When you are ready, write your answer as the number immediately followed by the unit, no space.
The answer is 0.2V
